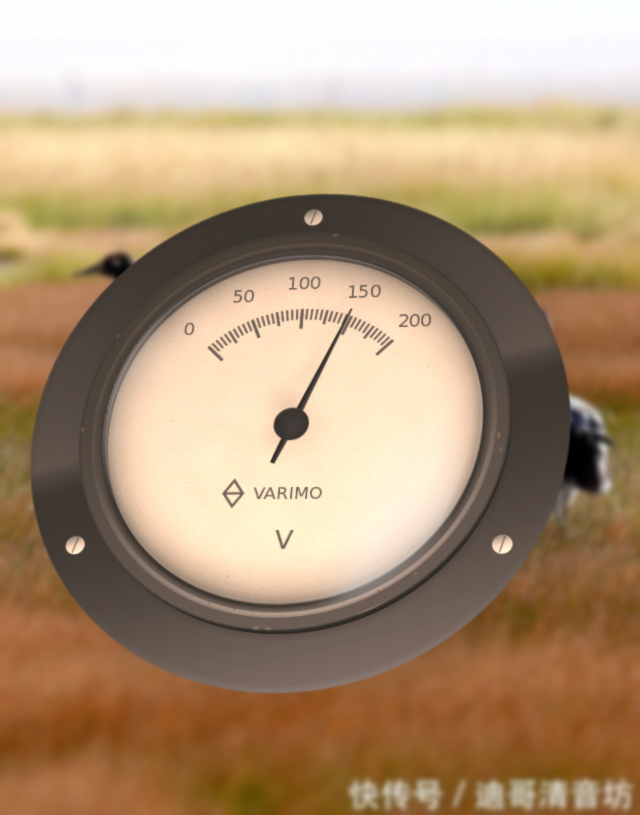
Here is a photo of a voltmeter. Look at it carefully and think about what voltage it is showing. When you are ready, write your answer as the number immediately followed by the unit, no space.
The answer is 150V
